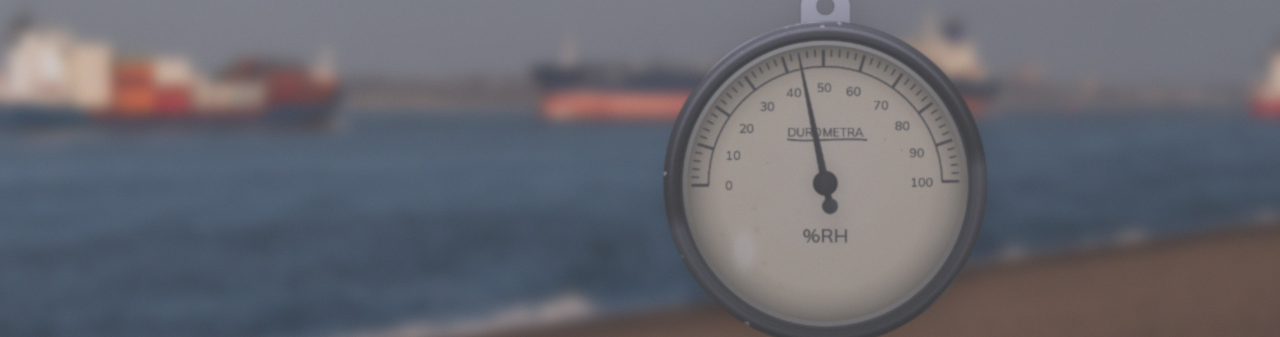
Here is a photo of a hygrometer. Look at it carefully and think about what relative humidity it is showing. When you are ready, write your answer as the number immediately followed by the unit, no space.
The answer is 44%
